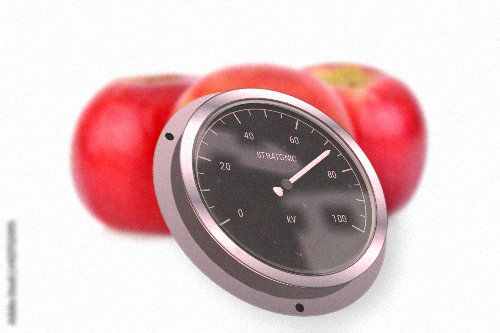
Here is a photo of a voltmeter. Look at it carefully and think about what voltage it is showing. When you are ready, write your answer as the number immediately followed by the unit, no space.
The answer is 72.5kV
